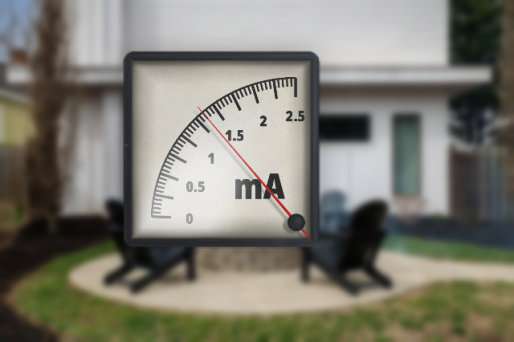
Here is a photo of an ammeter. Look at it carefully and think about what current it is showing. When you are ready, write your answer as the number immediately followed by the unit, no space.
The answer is 1.35mA
